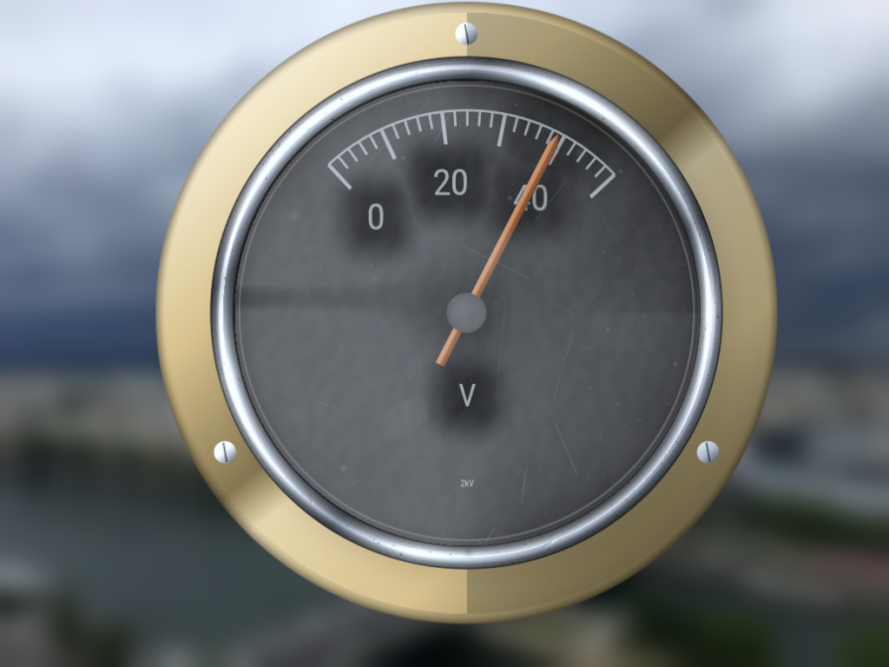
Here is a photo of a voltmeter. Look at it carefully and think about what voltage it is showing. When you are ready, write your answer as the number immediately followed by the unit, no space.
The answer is 39V
